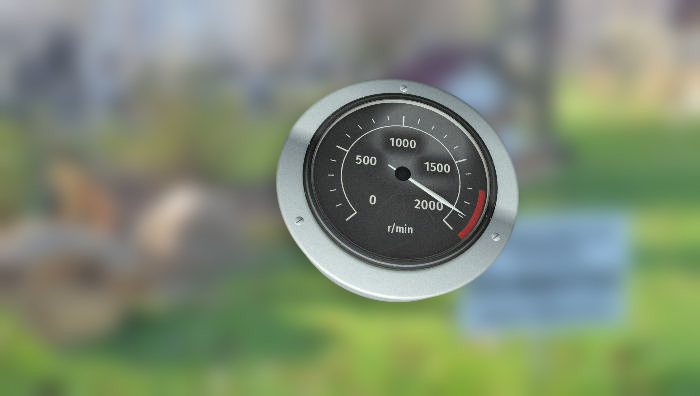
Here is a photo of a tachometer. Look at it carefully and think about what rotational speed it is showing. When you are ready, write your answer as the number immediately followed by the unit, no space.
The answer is 1900rpm
